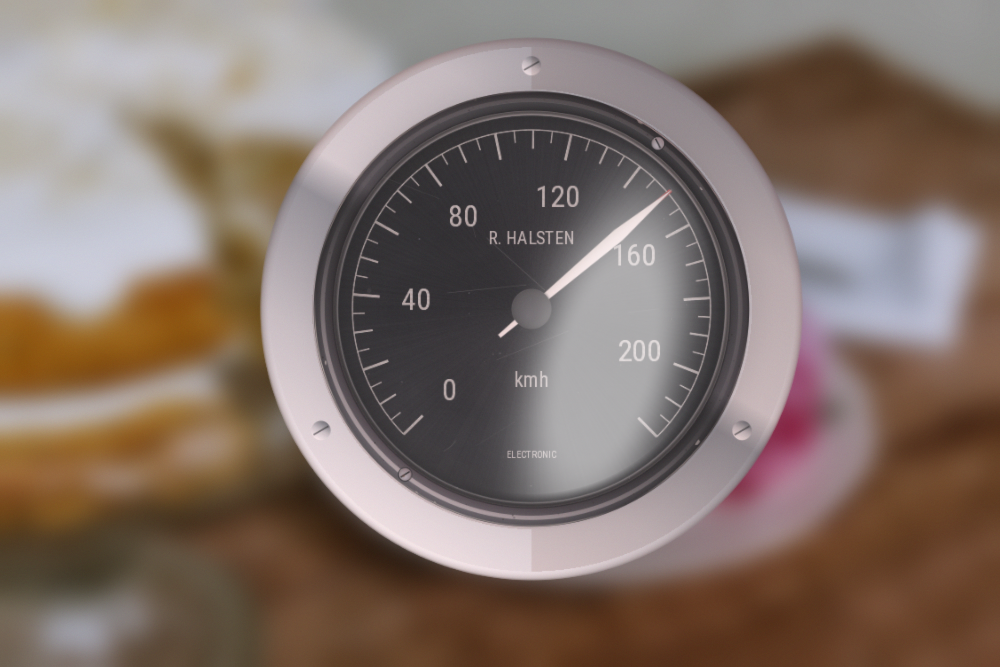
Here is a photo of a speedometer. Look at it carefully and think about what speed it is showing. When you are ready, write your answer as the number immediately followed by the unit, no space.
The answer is 150km/h
